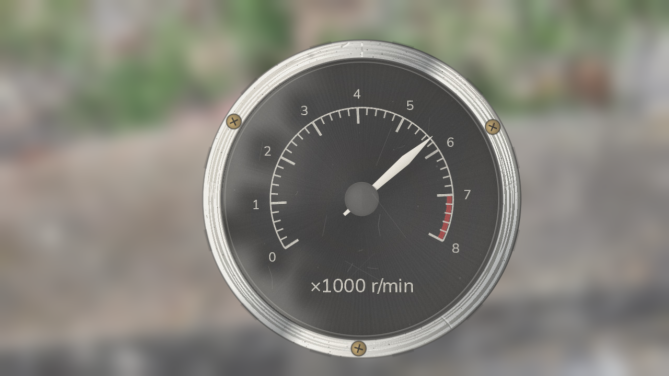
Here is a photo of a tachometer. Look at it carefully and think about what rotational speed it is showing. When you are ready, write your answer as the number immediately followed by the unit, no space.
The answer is 5700rpm
